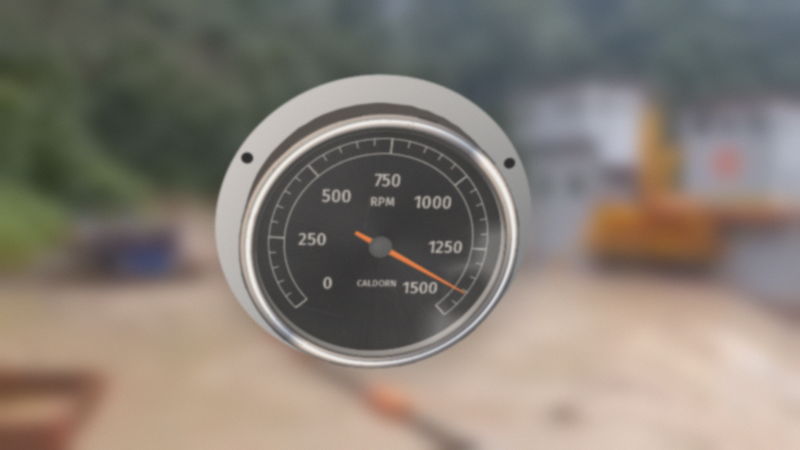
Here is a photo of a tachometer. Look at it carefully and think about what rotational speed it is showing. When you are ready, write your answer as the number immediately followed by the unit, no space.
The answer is 1400rpm
